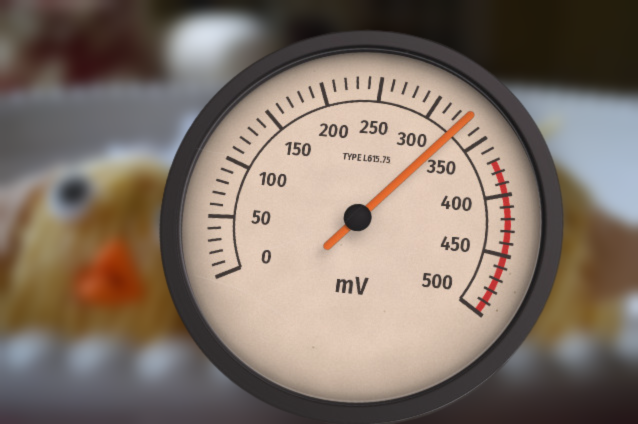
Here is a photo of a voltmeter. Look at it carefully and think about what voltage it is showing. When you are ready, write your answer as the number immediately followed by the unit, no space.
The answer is 330mV
